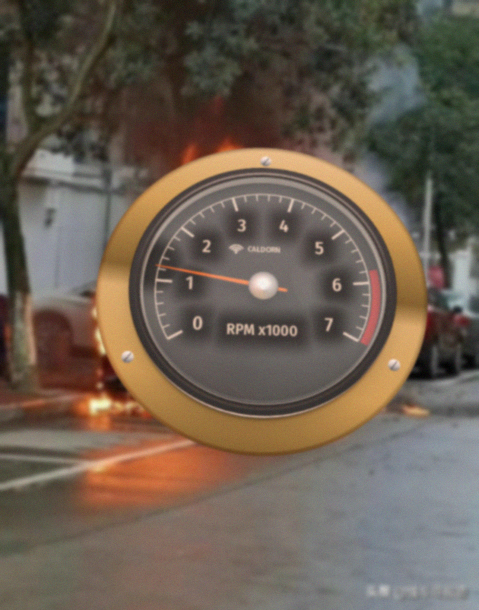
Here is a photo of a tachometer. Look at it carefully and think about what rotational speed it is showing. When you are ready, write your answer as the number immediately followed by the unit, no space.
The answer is 1200rpm
